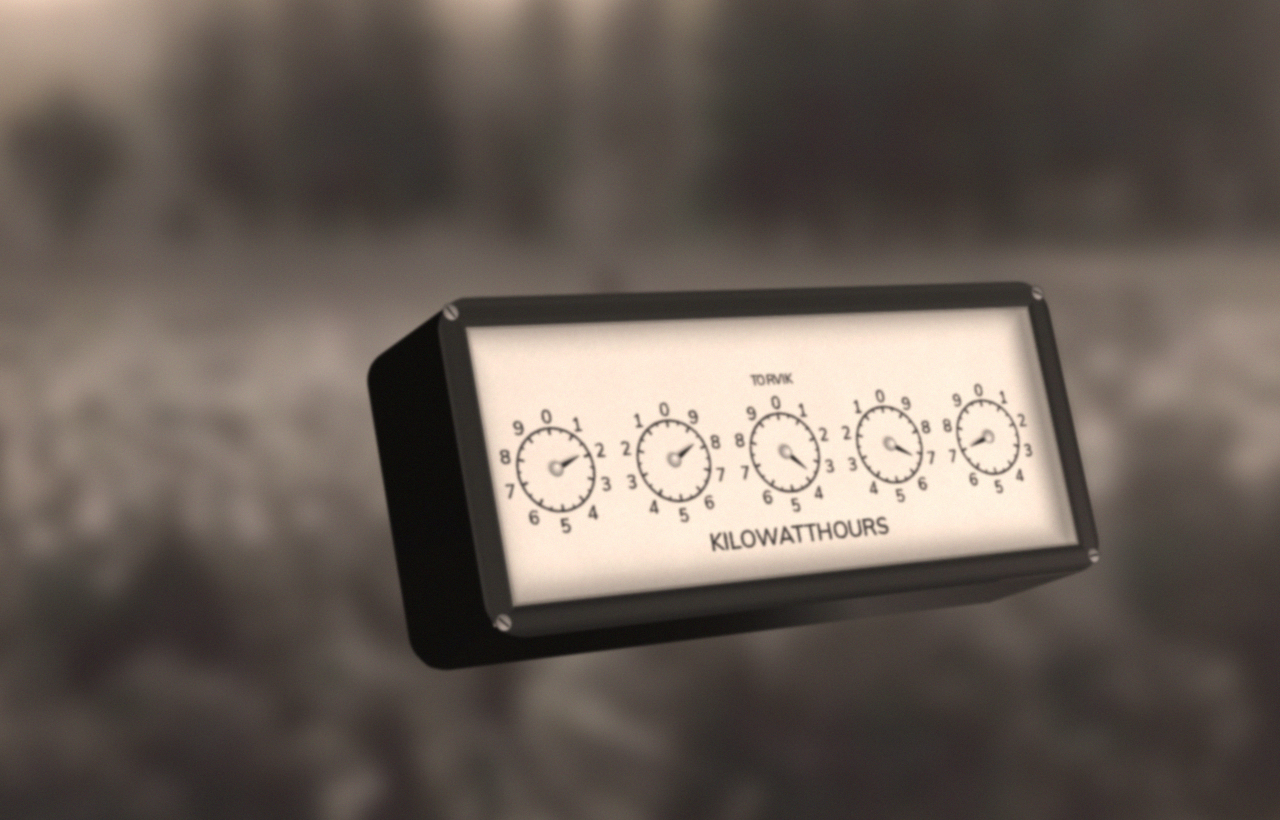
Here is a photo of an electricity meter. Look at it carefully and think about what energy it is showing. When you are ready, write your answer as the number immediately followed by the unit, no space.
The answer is 18367kWh
